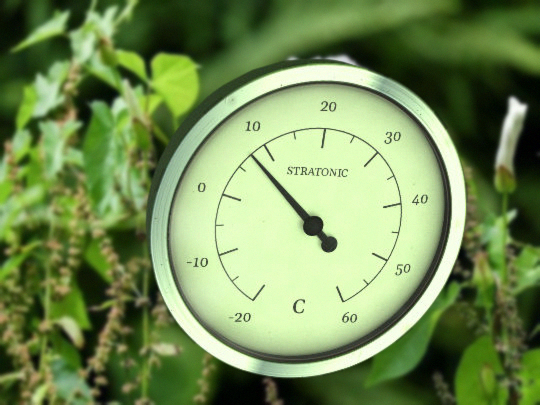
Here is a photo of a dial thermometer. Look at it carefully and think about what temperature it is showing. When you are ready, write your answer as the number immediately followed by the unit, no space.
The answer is 7.5°C
